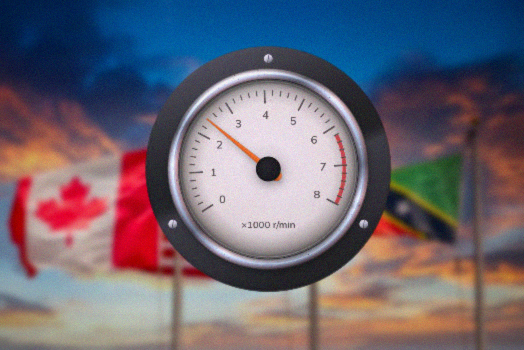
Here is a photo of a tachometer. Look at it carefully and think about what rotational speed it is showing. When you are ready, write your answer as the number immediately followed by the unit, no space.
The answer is 2400rpm
